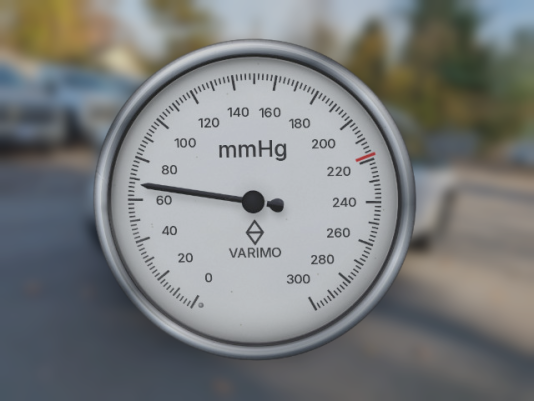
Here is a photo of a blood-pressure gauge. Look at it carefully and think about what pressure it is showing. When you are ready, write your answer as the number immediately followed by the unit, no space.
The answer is 68mmHg
